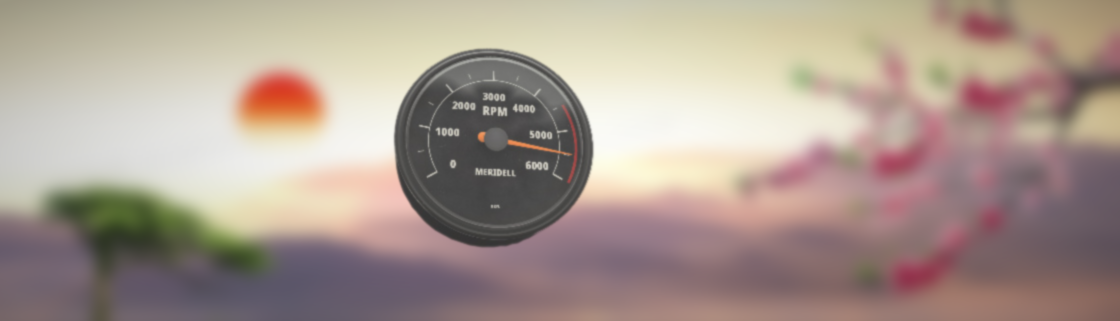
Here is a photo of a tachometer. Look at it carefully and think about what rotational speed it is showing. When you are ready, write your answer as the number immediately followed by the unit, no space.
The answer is 5500rpm
